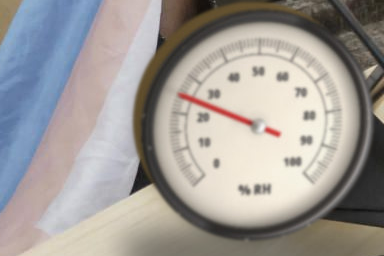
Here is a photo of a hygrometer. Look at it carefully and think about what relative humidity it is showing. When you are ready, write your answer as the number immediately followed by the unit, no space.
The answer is 25%
